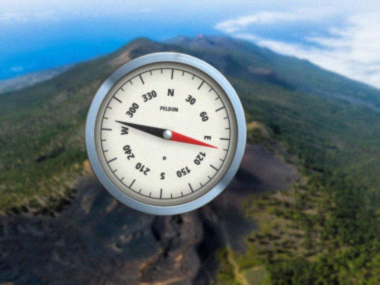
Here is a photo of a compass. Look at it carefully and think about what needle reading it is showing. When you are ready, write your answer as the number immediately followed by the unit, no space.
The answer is 100°
